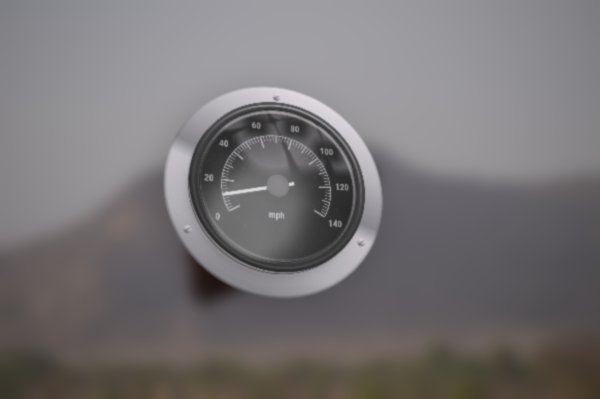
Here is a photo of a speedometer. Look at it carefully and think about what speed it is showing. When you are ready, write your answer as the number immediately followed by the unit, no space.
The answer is 10mph
